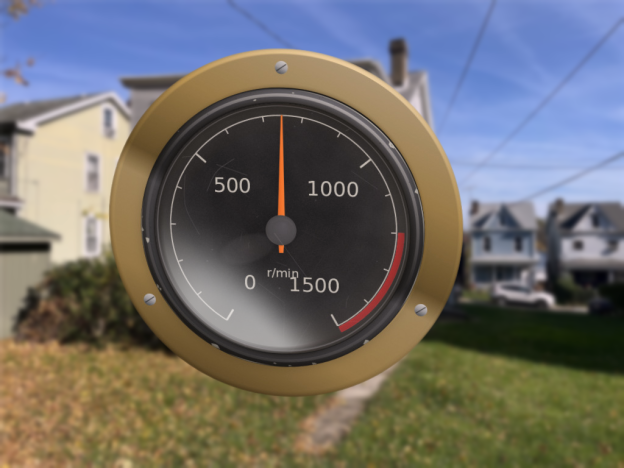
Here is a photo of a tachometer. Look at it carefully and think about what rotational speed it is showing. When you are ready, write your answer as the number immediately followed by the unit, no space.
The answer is 750rpm
